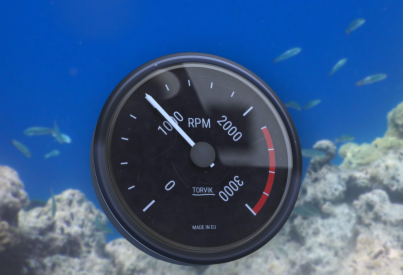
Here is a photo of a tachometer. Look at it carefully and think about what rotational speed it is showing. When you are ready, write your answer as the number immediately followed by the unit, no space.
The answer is 1000rpm
